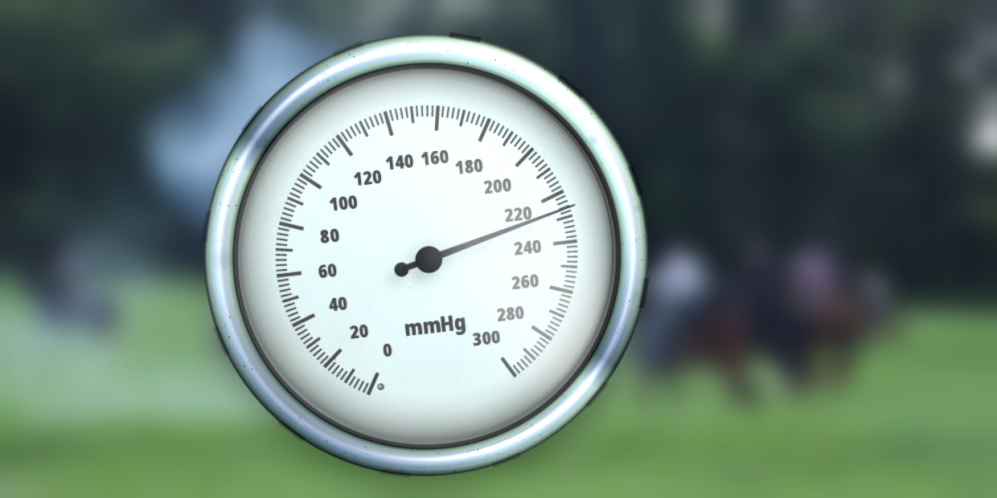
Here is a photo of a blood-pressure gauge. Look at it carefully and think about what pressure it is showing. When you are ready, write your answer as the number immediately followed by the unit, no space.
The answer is 226mmHg
